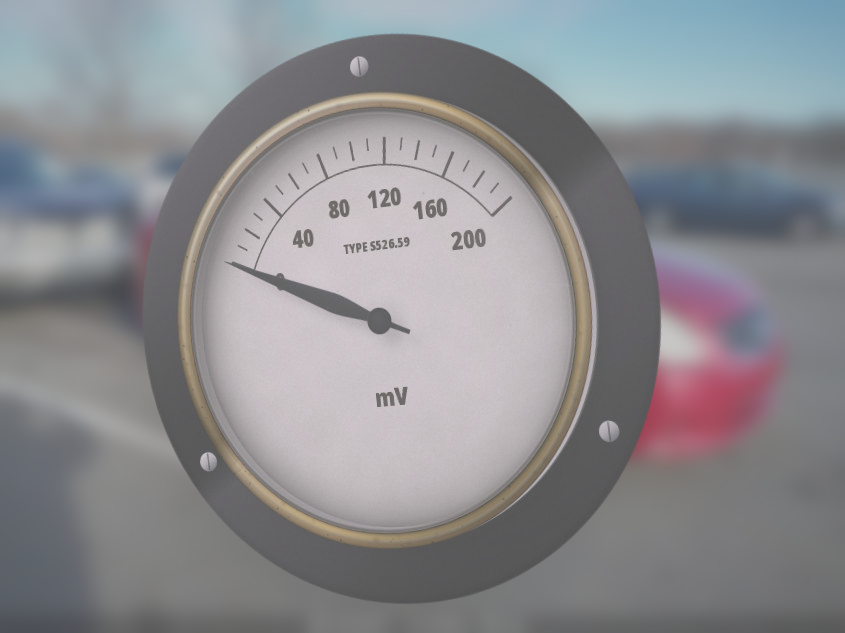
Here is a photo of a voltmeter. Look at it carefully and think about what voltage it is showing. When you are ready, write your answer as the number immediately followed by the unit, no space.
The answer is 0mV
